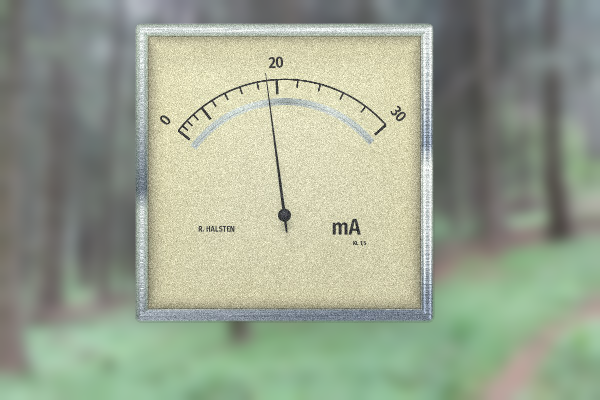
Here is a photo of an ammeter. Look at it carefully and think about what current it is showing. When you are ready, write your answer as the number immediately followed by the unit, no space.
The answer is 19mA
